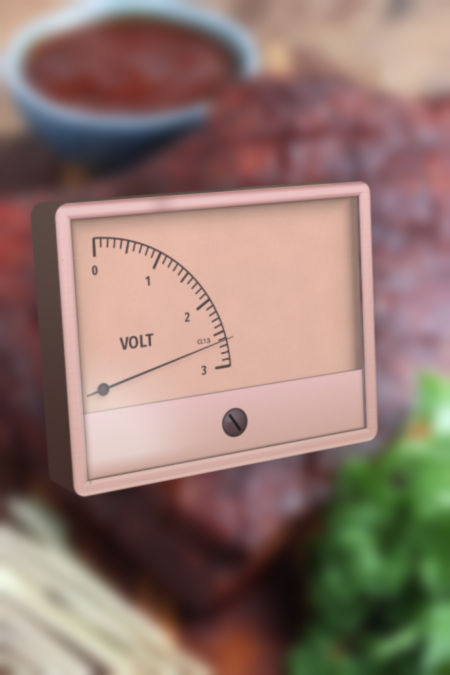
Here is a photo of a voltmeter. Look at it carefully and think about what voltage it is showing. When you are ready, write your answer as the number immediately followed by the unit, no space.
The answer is 2.6V
